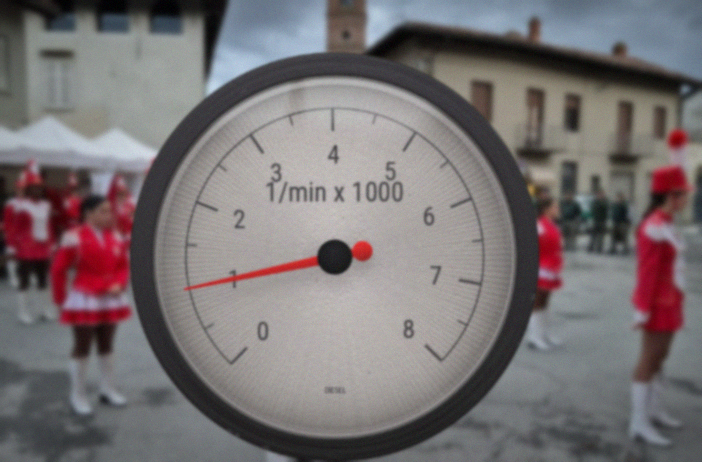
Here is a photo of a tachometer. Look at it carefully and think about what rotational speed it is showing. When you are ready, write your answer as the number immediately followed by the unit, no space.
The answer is 1000rpm
